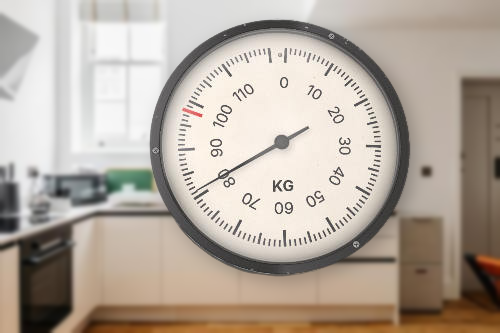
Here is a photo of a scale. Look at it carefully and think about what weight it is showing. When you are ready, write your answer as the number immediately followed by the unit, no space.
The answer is 81kg
